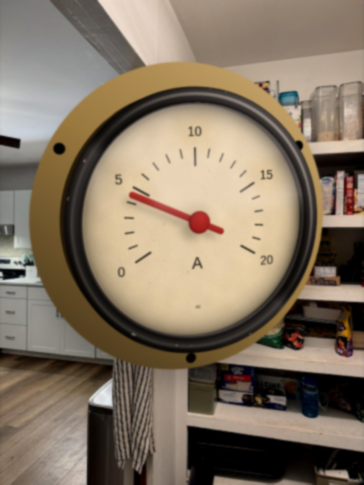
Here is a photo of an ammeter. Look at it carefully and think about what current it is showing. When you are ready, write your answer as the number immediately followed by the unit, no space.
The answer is 4.5A
